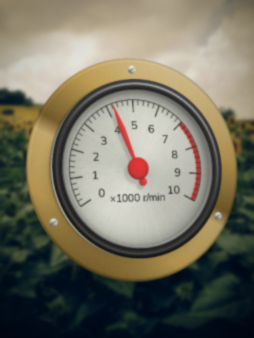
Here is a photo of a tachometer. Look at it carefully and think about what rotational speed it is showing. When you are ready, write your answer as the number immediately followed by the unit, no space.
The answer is 4200rpm
